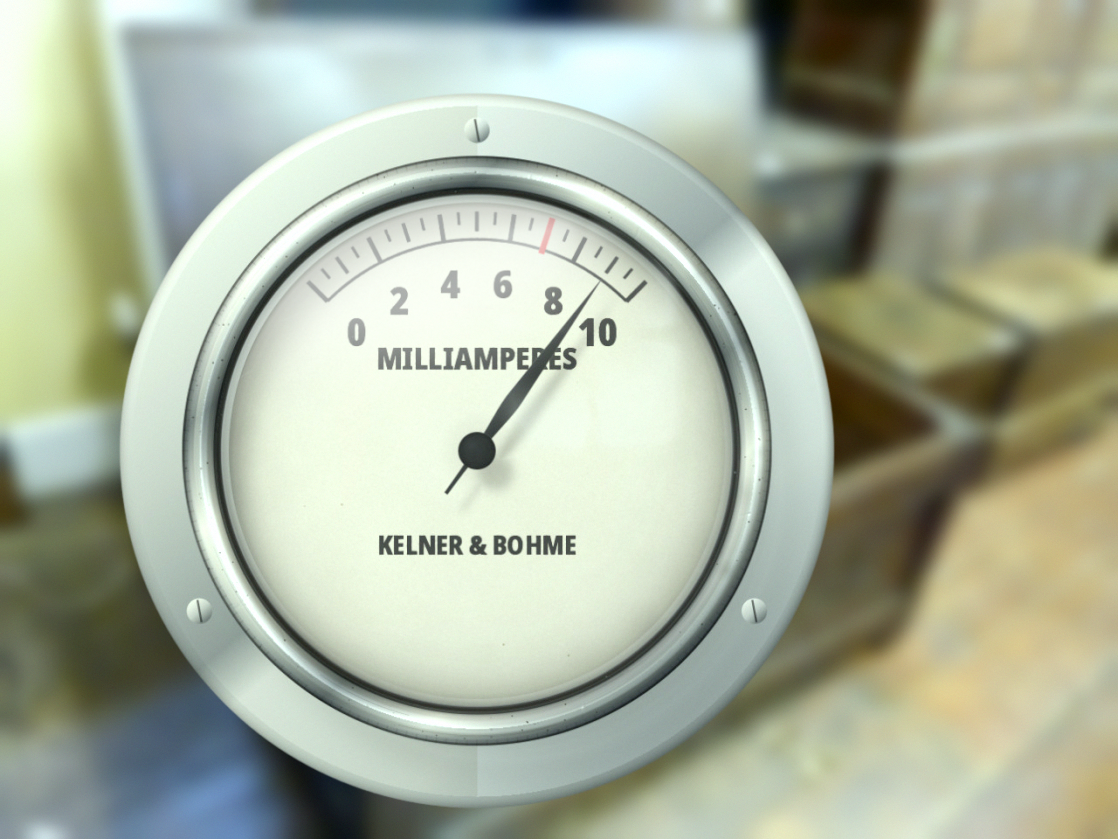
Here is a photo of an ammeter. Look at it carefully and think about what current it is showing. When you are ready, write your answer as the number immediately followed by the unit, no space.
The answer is 9mA
